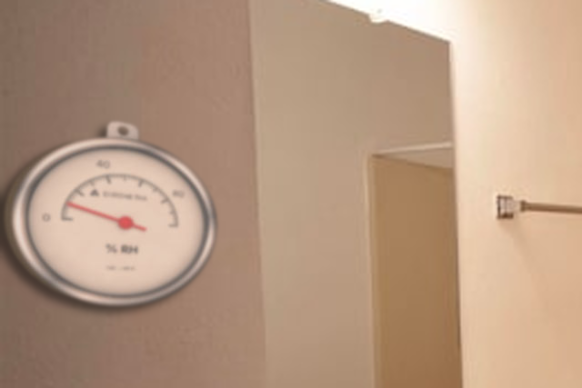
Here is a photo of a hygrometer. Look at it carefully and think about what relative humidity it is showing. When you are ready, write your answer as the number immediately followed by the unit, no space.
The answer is 10%
